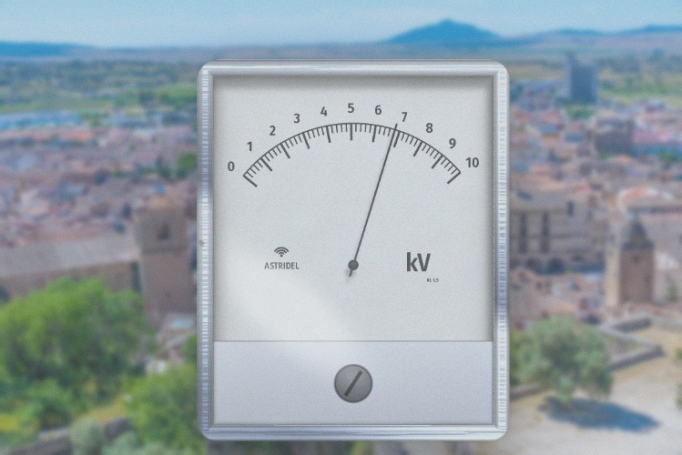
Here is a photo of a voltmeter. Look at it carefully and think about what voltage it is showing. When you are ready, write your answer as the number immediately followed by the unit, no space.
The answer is 6.8kV
